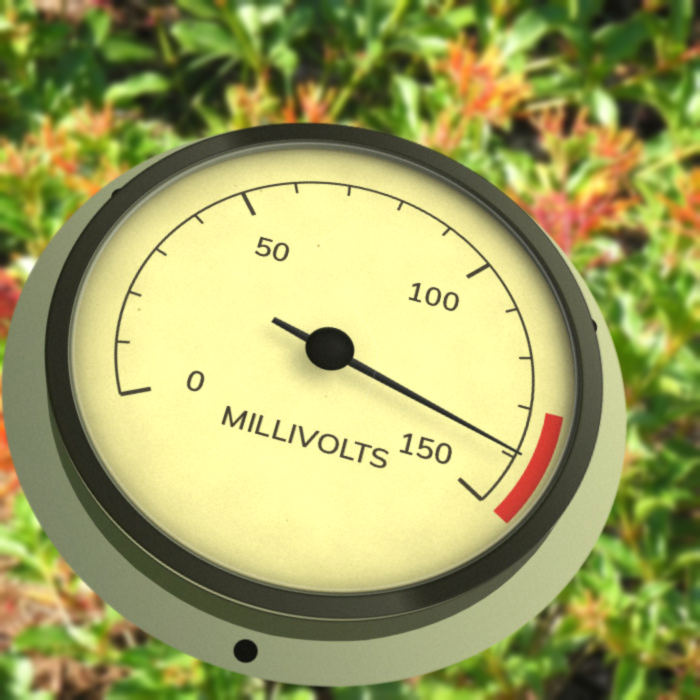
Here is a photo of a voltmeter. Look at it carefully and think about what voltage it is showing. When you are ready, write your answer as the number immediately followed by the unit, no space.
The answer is 140mV
